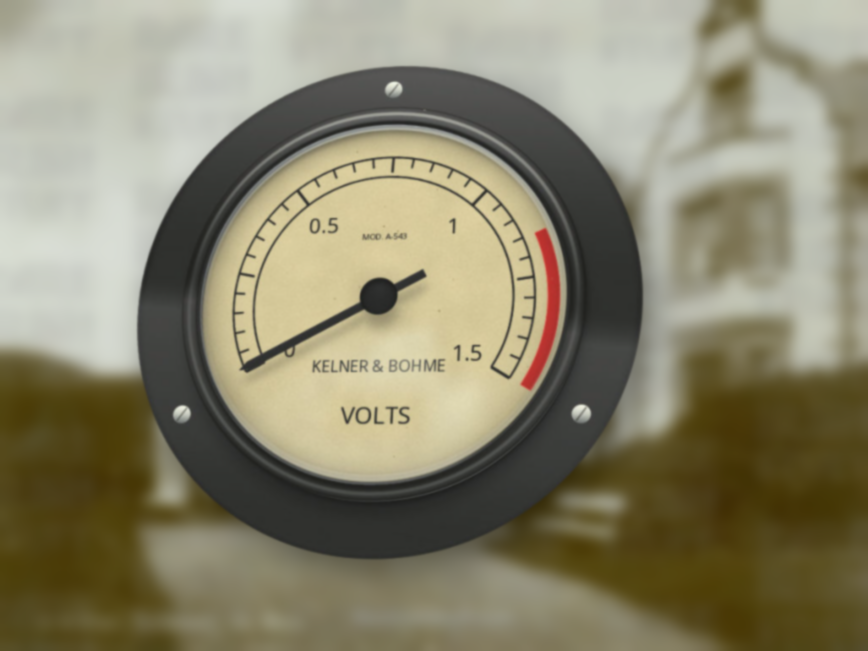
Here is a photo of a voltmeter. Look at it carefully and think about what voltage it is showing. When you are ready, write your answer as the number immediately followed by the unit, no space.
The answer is 0V
